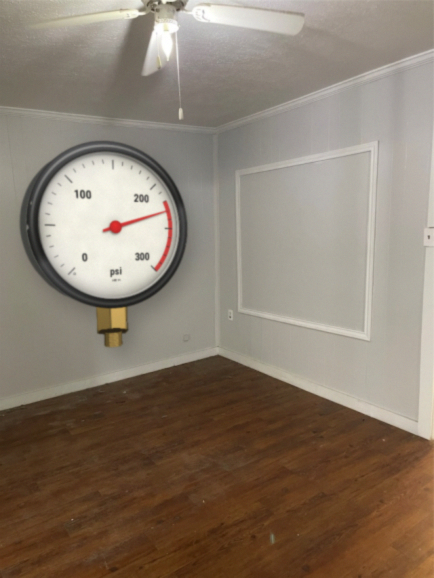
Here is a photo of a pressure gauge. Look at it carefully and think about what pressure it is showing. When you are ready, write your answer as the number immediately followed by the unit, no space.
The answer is 230psi
